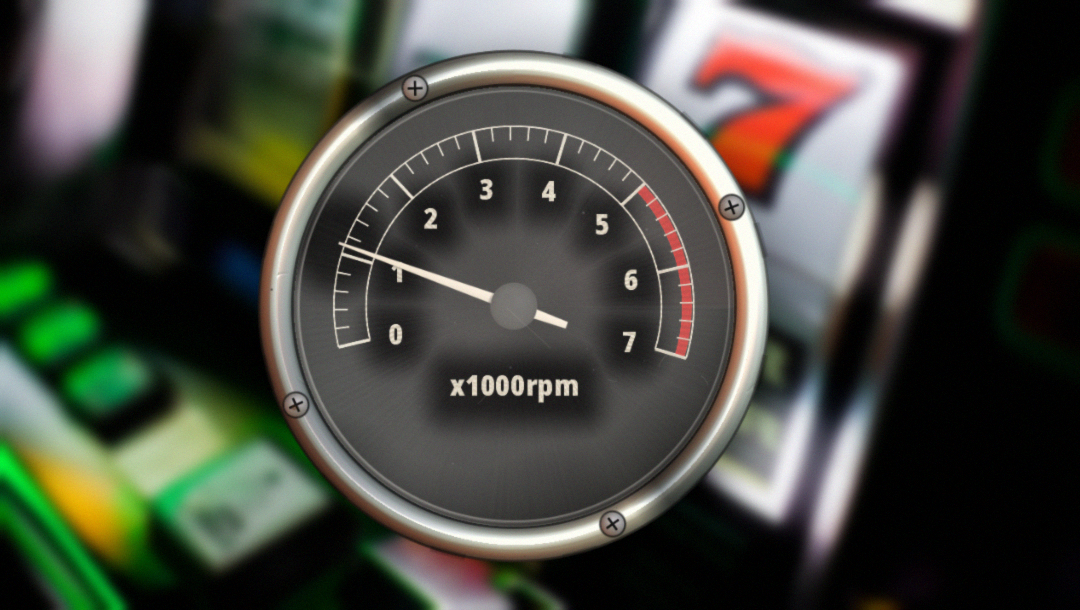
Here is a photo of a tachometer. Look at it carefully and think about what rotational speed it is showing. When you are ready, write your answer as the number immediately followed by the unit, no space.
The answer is 1100rpm
